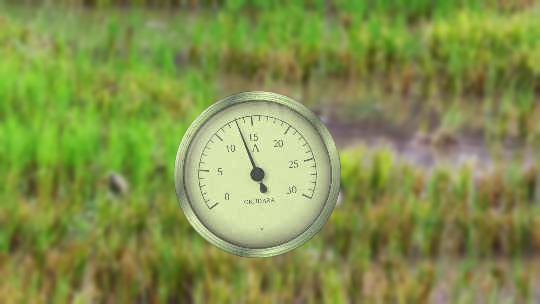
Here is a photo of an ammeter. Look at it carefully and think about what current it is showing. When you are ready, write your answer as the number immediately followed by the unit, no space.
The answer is 13A
